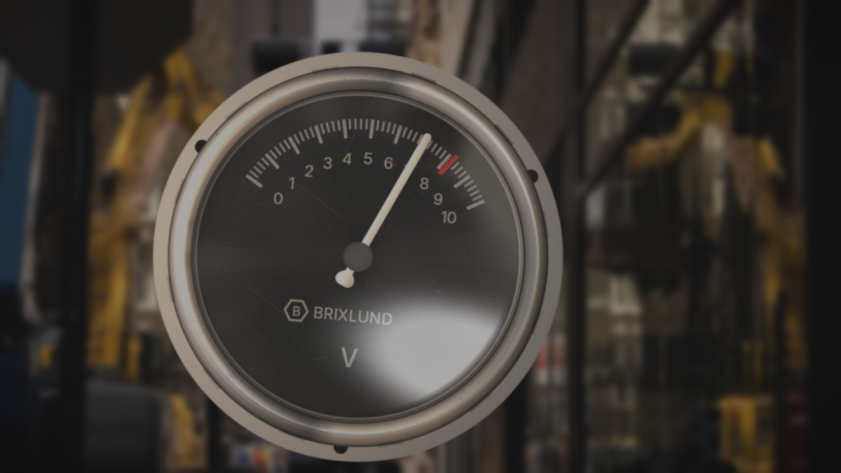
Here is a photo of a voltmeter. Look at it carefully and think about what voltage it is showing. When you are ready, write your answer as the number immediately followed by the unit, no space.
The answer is 7V
